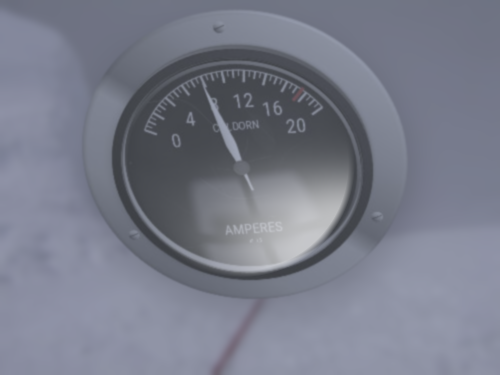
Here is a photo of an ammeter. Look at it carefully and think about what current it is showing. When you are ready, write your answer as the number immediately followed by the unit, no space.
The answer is 8A
